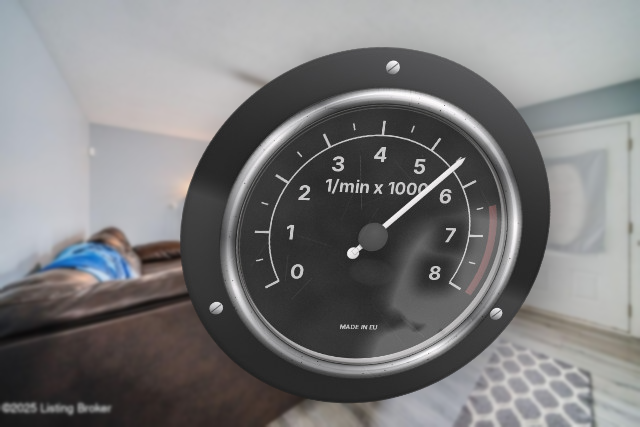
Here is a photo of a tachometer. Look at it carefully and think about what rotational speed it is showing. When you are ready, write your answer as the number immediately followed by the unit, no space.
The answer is 5500rpm
